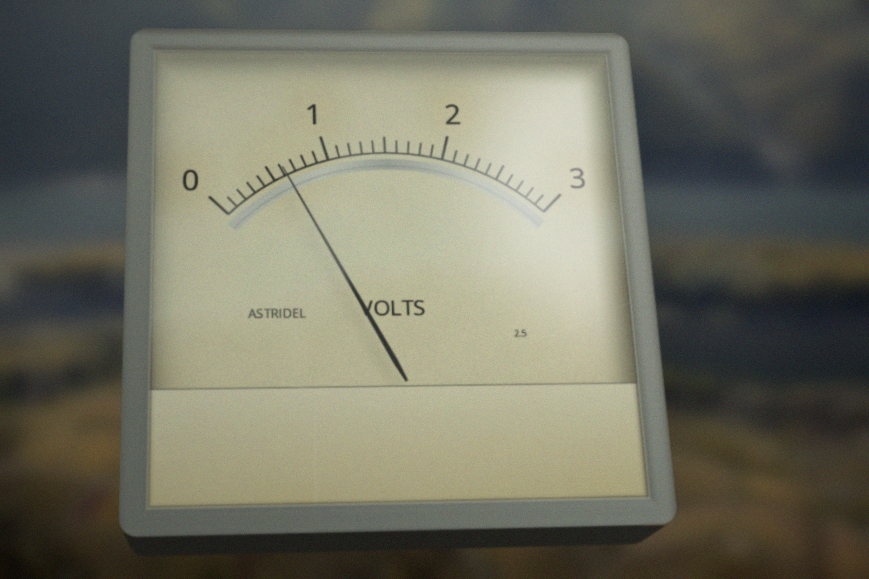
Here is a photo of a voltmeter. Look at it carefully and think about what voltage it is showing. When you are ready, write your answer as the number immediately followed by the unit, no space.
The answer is 0.6V
